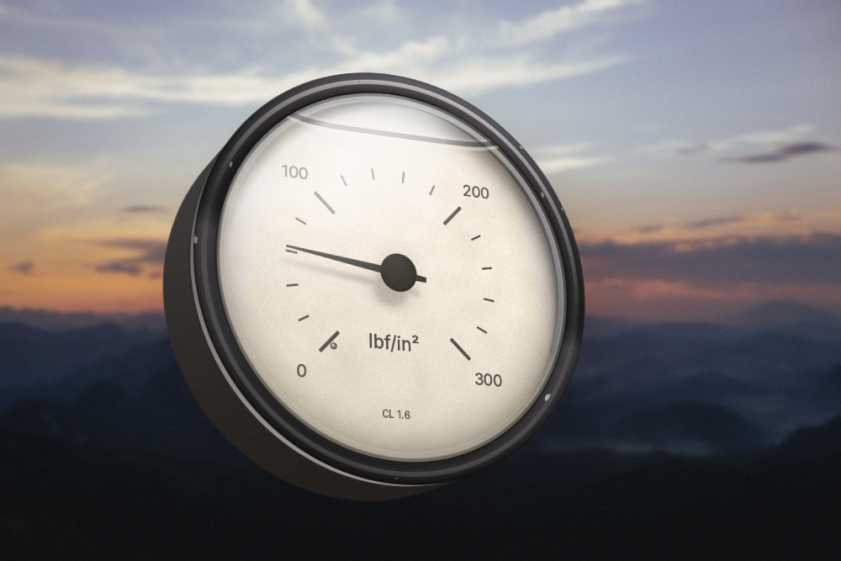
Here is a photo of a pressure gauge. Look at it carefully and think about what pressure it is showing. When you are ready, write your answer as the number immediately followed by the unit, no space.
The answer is 60psi
